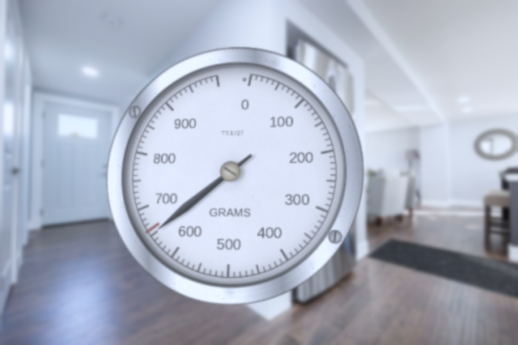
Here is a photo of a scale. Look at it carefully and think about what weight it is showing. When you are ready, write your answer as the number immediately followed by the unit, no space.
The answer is 650g
